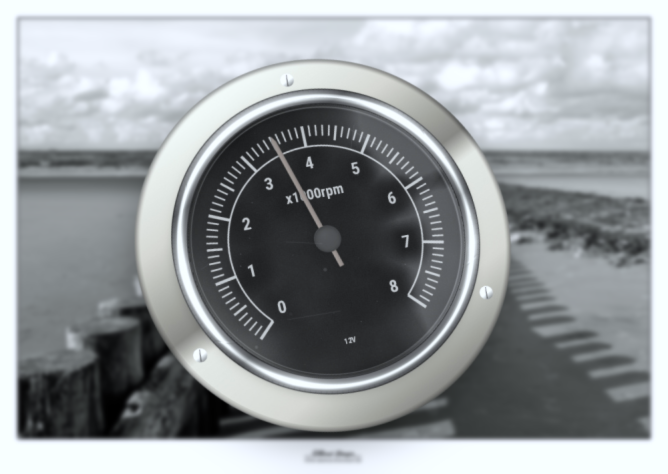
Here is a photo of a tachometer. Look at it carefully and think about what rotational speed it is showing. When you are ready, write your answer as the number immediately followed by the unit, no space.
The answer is 3500rpm
